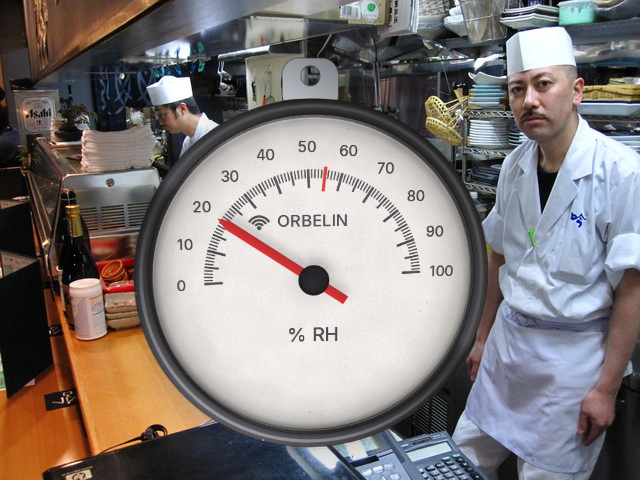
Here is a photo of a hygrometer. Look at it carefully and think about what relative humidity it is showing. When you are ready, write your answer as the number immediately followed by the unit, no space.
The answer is 20%
